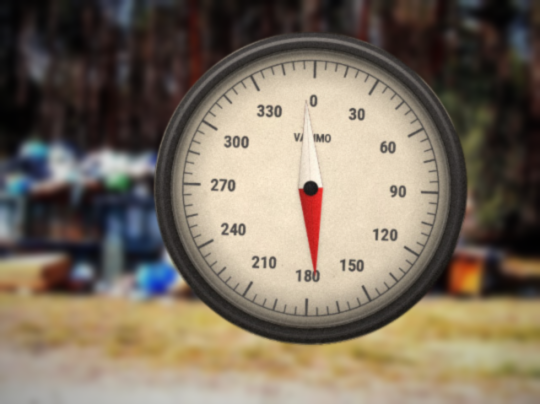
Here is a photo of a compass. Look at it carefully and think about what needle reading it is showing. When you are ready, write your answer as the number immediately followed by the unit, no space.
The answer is 175°
